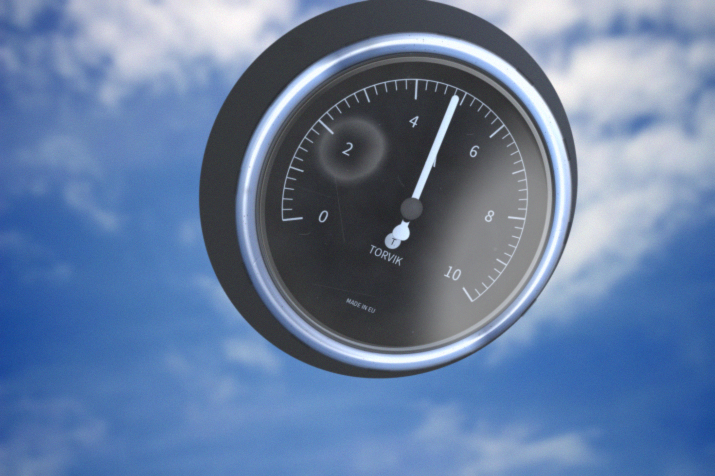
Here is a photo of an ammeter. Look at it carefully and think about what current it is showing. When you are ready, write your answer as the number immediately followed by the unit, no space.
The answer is 4.8A
